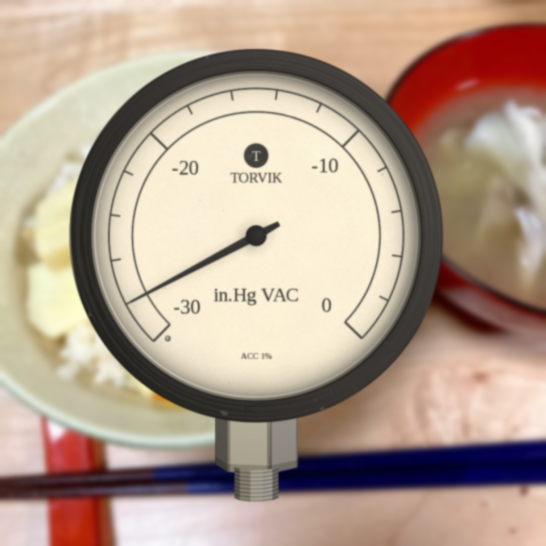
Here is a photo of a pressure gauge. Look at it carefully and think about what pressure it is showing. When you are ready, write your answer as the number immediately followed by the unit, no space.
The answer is -28inHg
